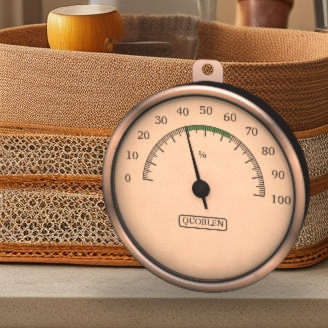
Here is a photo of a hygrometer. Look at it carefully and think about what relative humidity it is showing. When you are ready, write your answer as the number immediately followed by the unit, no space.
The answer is 40%
